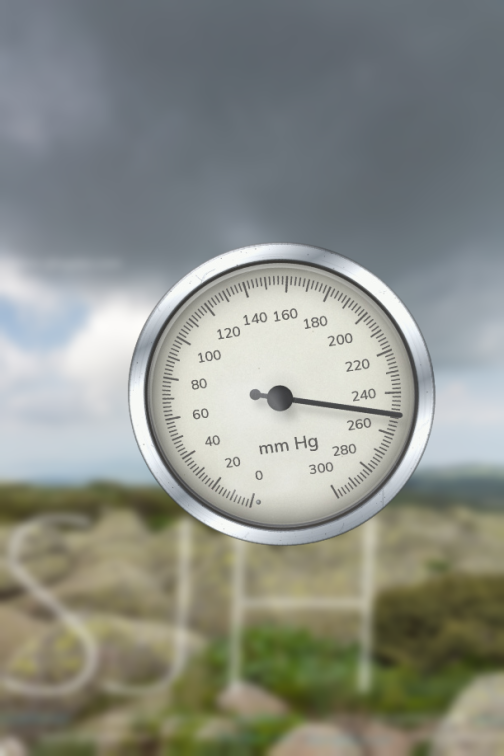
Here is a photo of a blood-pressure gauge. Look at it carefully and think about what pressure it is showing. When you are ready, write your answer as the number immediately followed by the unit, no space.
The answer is 250mmHg
